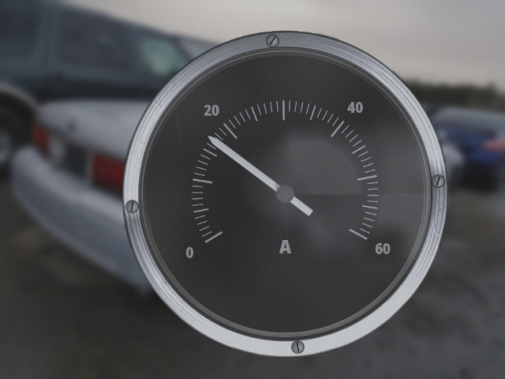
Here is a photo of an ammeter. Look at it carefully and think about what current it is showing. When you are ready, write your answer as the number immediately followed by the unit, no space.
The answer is 17A
